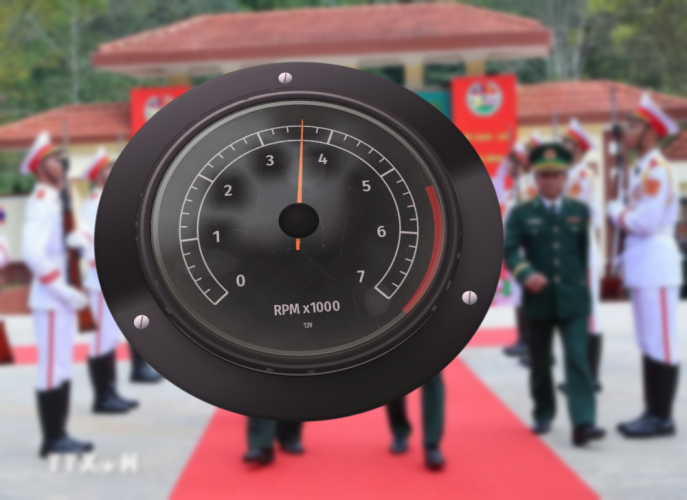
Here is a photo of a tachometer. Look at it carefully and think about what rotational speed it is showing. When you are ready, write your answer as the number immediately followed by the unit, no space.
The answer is 3600rpm
